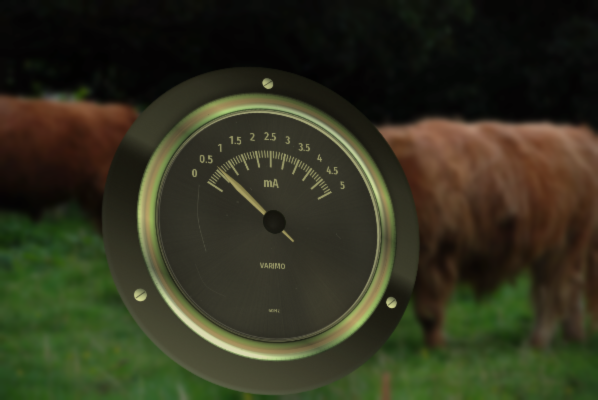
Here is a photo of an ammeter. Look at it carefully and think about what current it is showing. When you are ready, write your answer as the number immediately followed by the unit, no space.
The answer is 0.5mA
